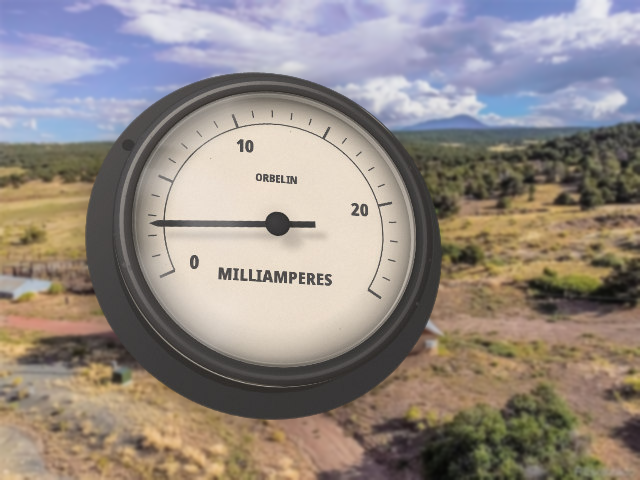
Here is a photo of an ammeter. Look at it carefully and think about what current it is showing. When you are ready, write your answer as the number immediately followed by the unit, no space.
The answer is 2.5mA
